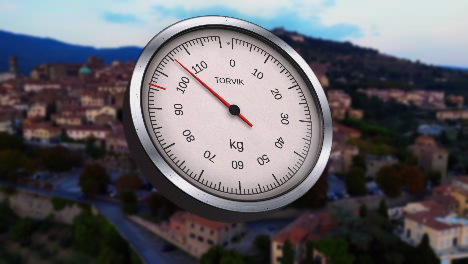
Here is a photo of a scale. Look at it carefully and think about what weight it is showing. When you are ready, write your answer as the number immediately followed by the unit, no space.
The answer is 105kg
